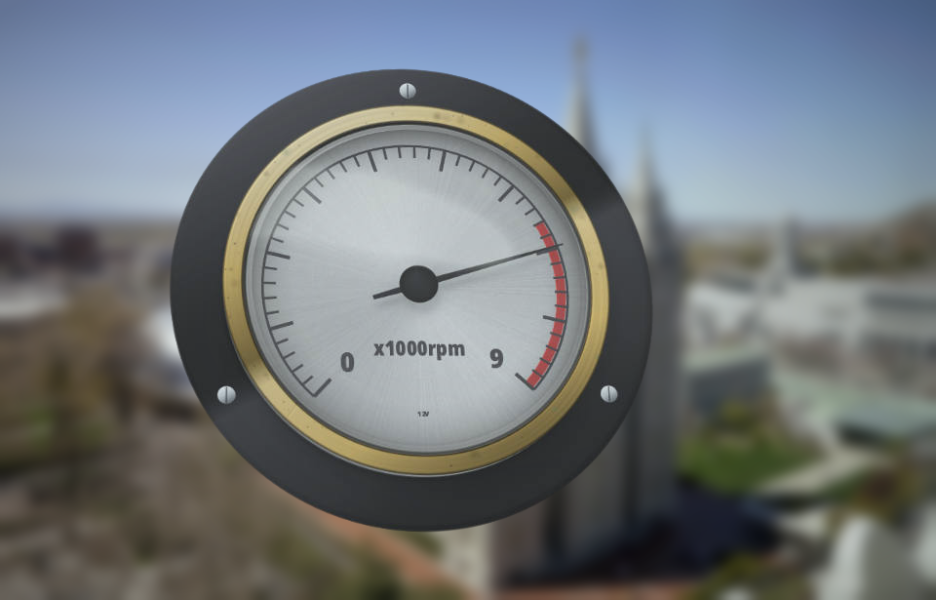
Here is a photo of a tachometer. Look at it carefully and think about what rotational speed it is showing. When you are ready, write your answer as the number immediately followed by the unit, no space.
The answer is 7000rpm
